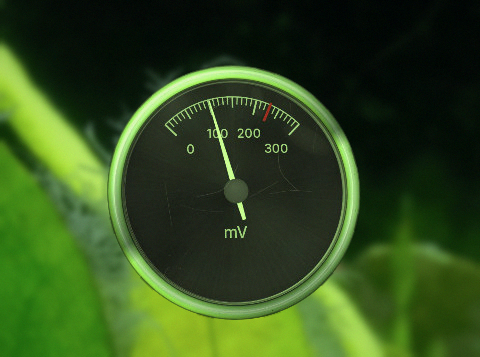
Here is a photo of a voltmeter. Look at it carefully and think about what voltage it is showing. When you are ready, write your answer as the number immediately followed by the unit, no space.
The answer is 100mV
